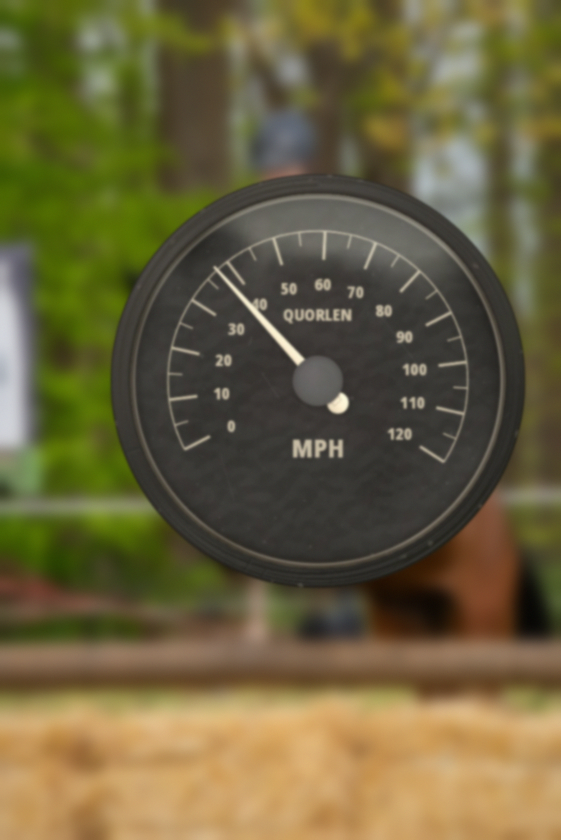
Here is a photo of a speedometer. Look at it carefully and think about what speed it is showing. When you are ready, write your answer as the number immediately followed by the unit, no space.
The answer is 37.5mph
